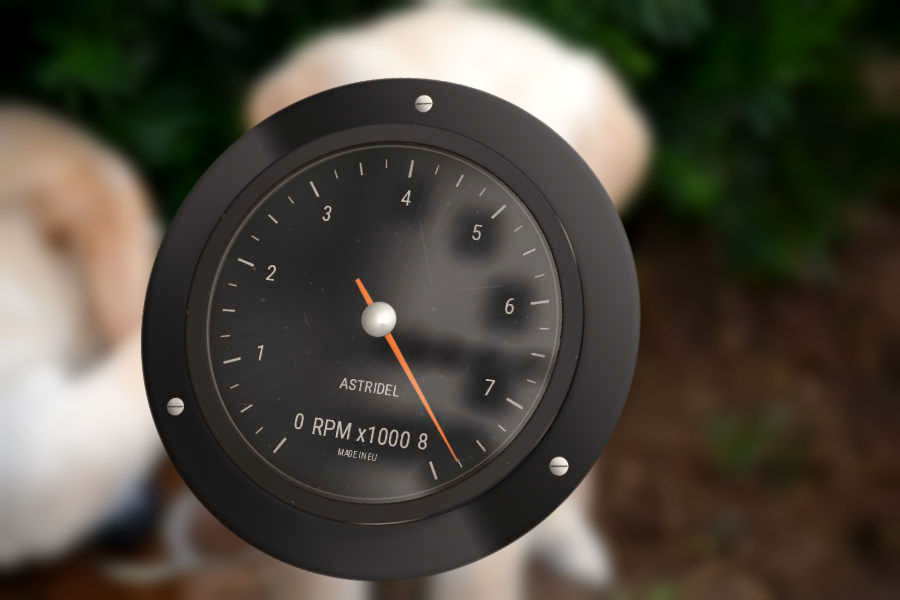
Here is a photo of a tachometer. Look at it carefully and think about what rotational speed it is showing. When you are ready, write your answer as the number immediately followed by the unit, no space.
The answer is 7750rpm
